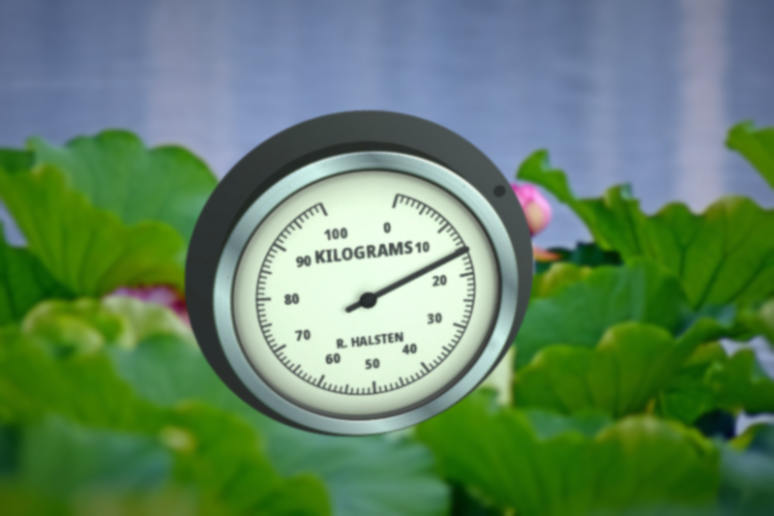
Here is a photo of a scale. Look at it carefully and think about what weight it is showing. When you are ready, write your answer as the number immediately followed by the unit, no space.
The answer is 15kg
